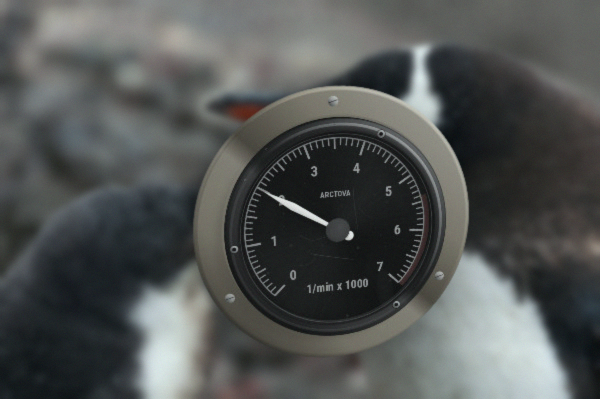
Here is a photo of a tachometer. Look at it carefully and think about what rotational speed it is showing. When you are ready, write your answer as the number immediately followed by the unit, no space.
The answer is 2000rpm
